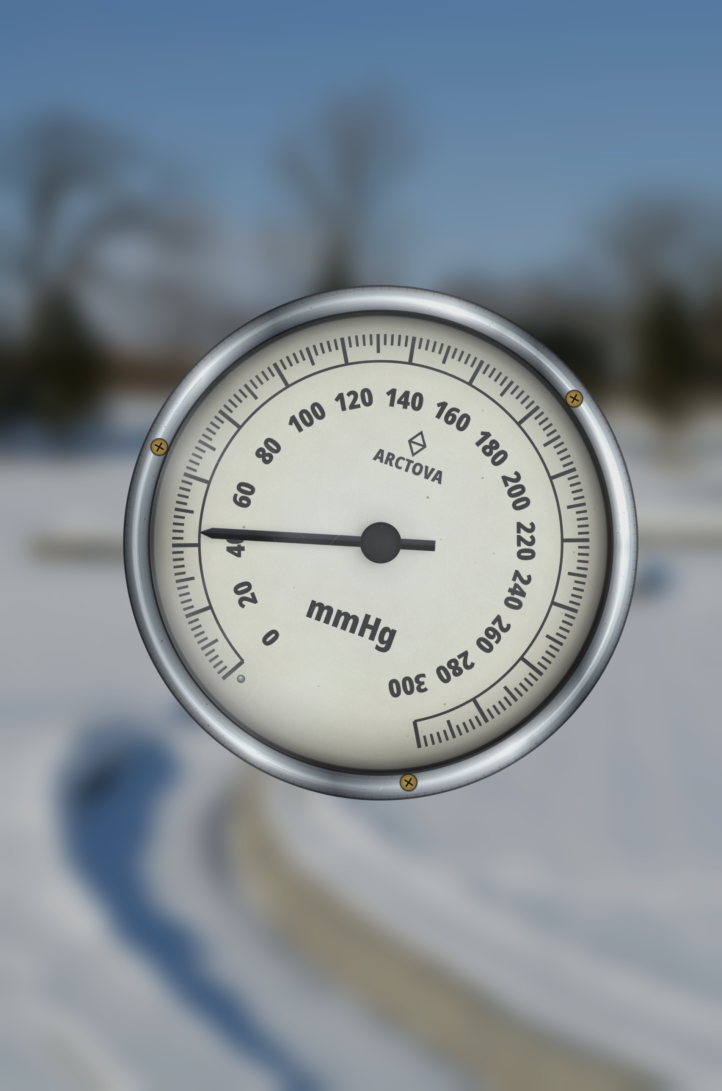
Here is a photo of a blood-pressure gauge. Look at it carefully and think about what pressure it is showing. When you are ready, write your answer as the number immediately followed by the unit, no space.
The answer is 44mmHg
